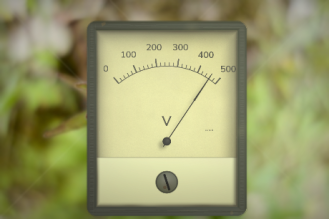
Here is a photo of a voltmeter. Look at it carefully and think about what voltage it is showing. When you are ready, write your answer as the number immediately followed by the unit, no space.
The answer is 460V
